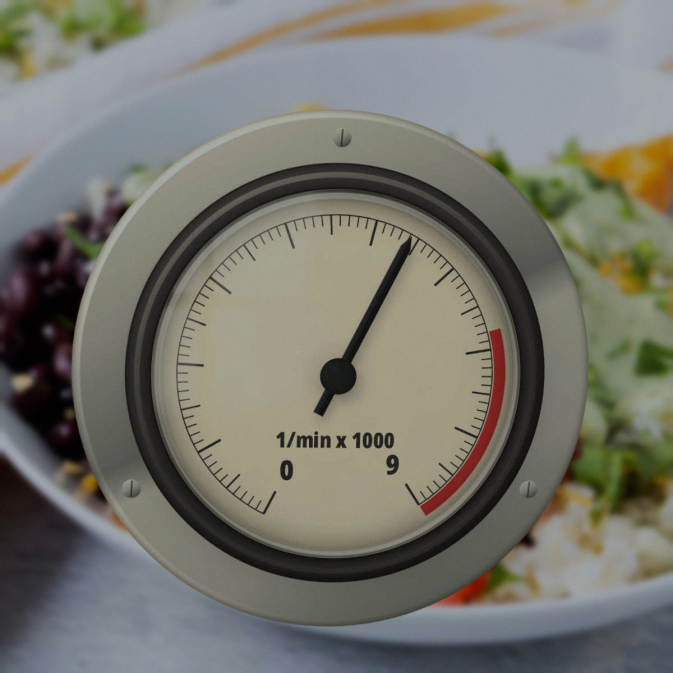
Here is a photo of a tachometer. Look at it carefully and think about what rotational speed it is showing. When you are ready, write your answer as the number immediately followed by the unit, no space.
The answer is 5400rpm
